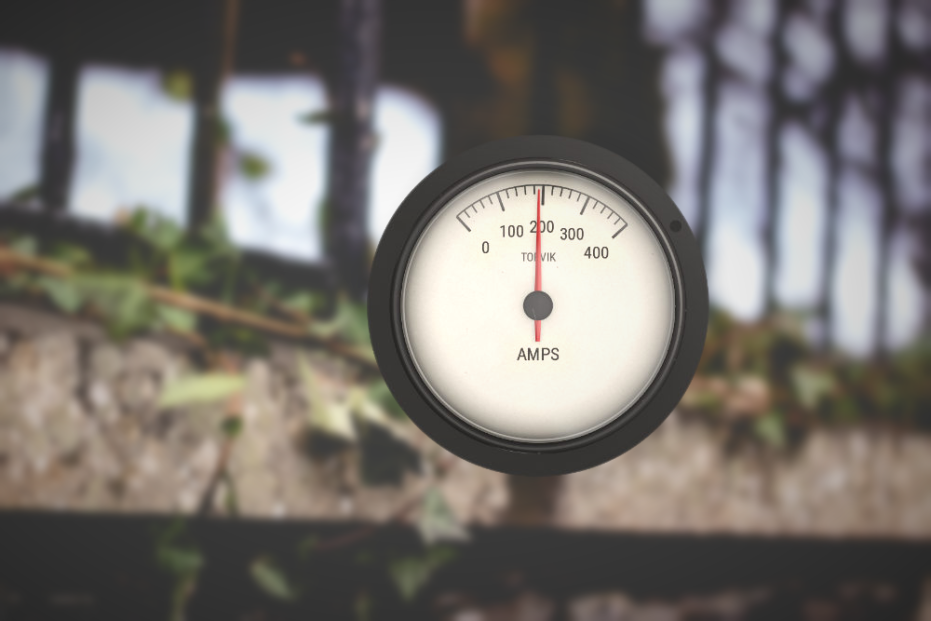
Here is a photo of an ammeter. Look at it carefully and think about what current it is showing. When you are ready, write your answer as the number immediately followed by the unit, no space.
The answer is 190A
